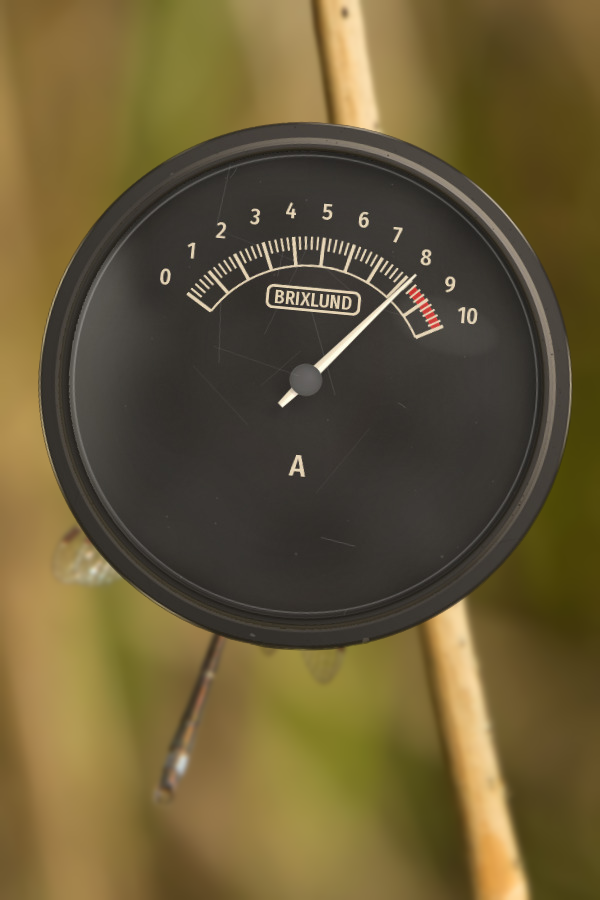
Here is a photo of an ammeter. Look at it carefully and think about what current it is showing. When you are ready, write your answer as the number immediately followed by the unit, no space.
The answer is 8.2A
